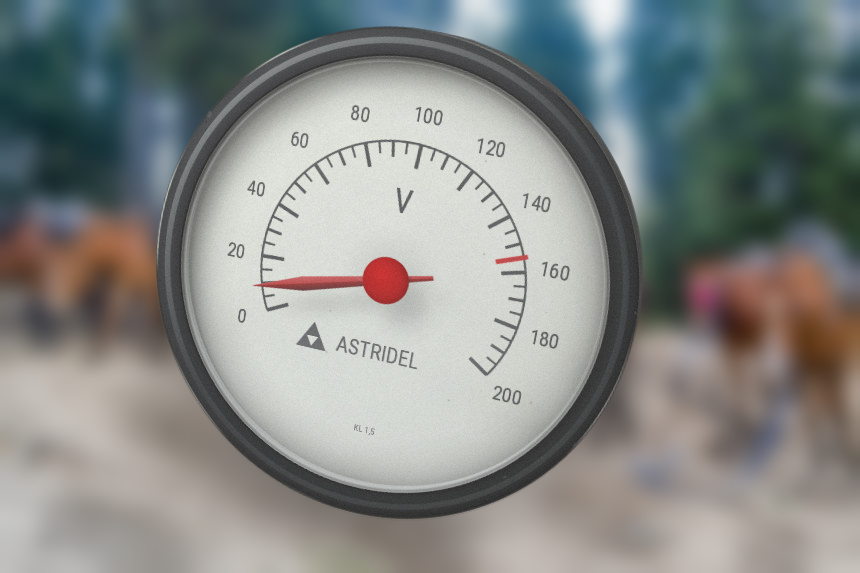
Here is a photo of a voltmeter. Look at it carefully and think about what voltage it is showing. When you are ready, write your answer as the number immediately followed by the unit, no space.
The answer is 10V
